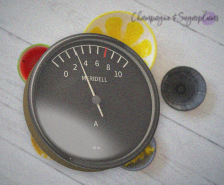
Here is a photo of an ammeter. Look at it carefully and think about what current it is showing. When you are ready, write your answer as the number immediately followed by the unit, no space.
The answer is 3A
